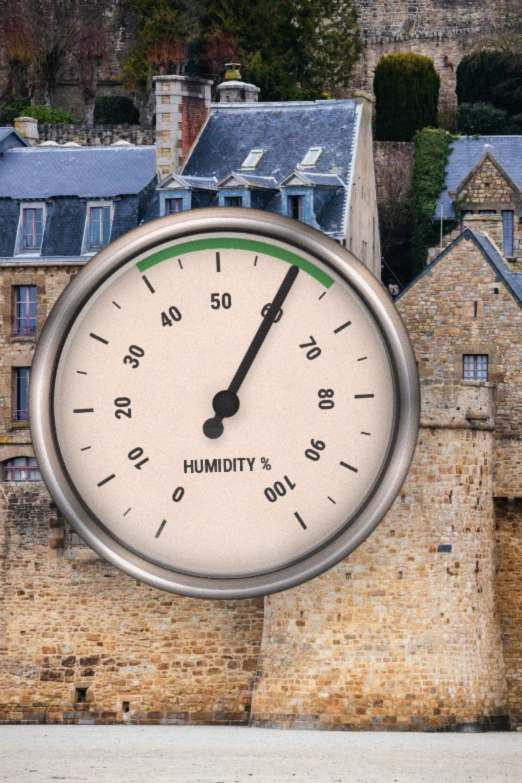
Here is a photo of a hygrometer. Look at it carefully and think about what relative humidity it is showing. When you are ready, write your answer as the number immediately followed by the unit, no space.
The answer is 60%
